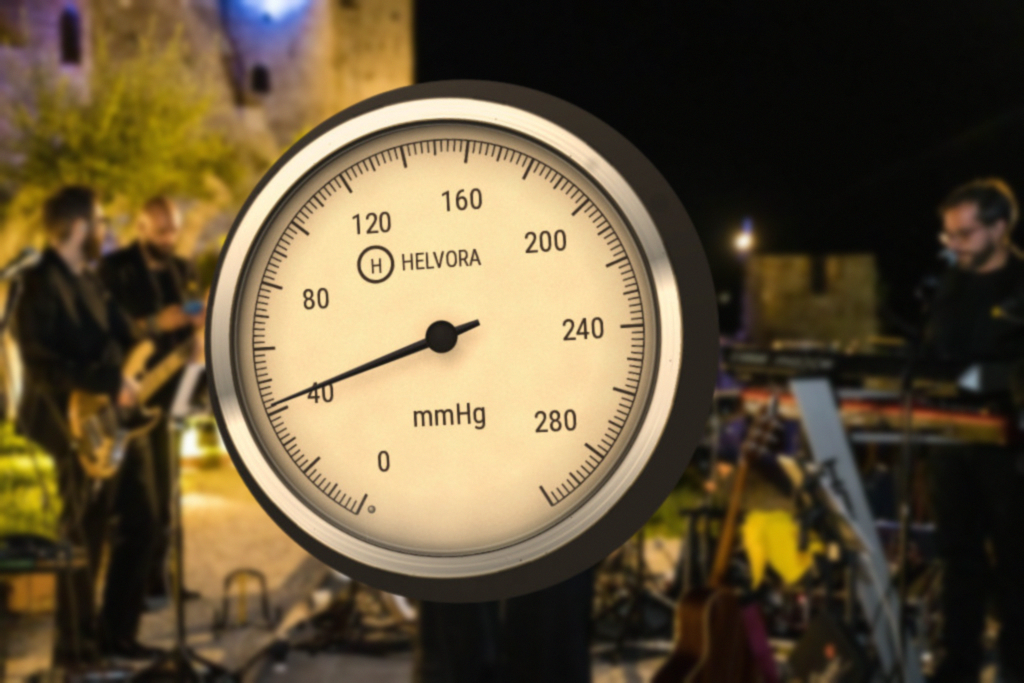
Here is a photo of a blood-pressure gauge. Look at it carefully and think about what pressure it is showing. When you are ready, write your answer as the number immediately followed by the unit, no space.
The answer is 42mmHg
